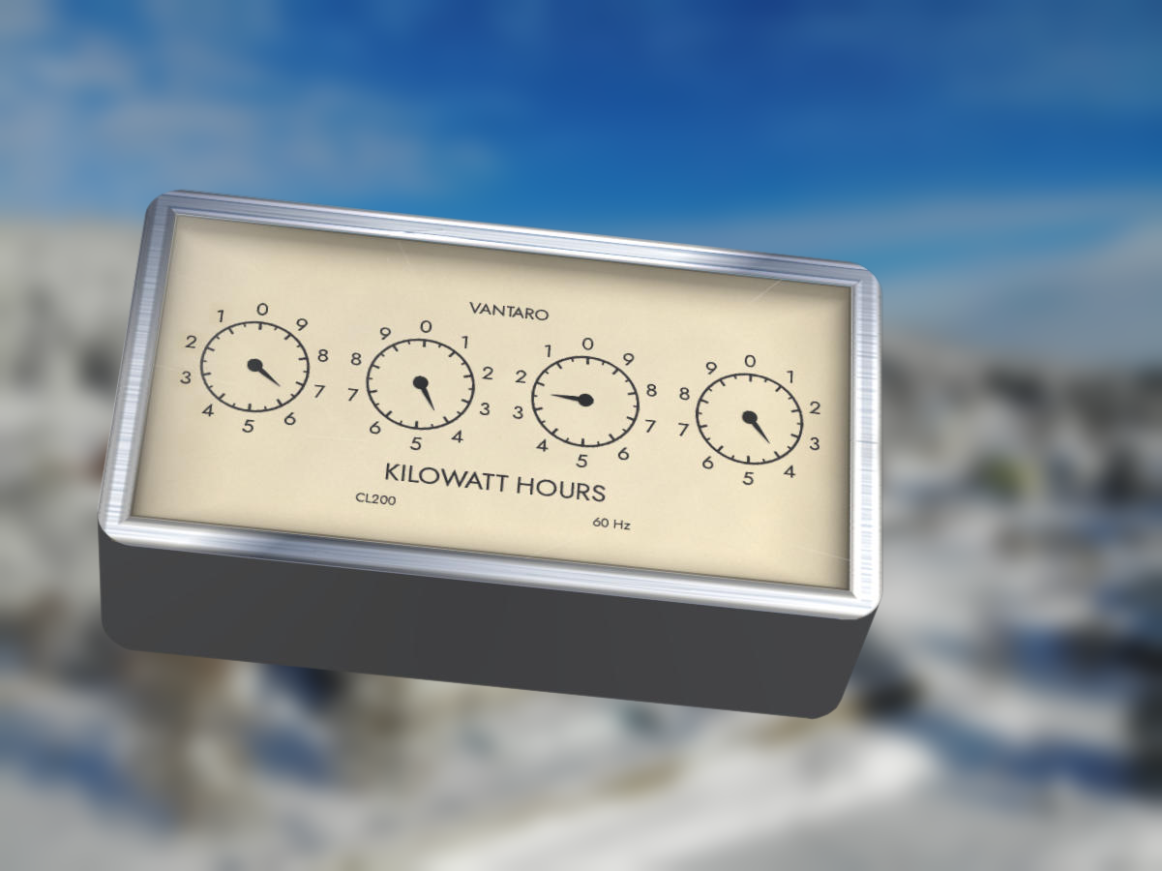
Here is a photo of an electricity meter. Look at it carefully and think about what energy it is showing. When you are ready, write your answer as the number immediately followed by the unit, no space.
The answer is 6424kWh
